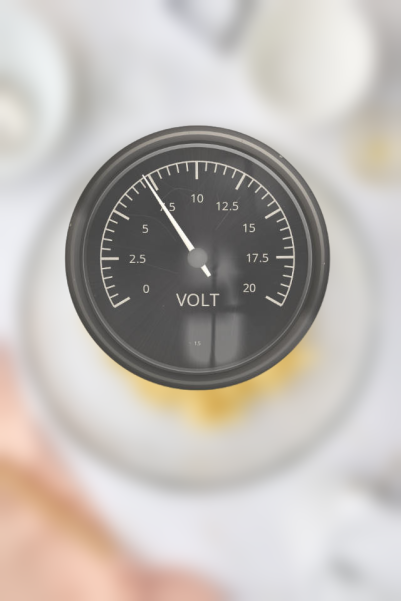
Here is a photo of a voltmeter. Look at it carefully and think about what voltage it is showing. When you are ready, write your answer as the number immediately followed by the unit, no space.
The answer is 7.25V
